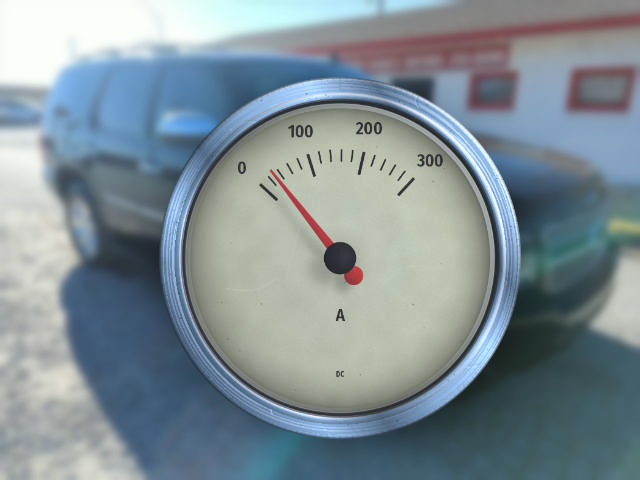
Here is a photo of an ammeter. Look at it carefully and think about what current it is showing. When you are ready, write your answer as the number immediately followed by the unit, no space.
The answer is 30A
